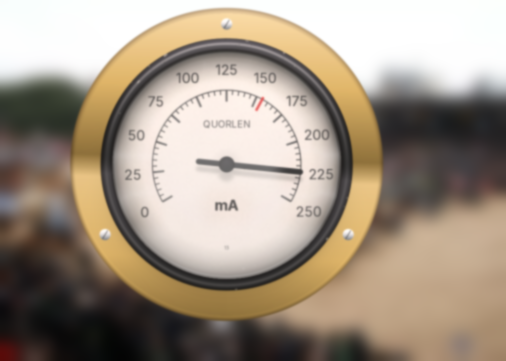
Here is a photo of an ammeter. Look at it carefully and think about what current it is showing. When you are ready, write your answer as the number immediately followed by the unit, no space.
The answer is 225mA
